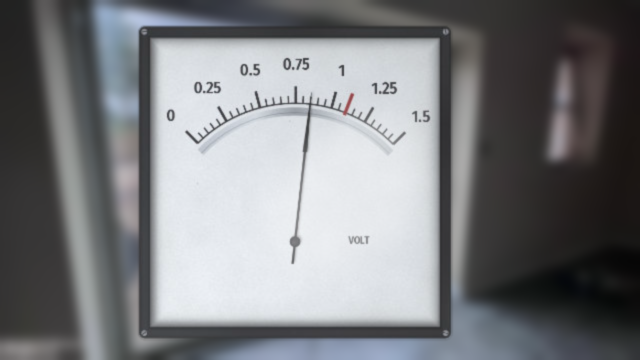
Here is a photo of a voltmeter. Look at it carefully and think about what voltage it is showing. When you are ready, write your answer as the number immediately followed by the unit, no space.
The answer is 0.85V
